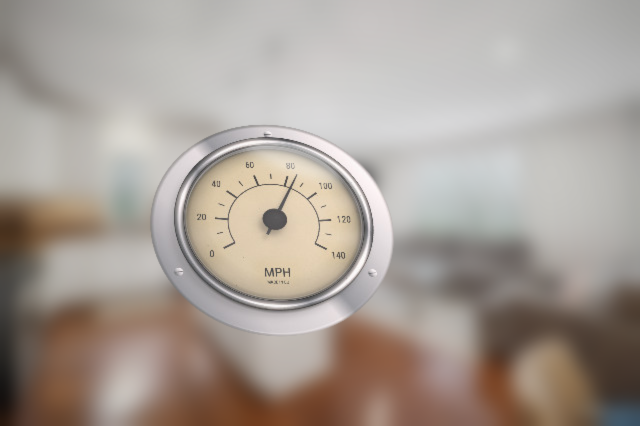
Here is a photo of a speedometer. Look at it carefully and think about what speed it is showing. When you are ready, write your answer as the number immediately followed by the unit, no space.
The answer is 85mph
